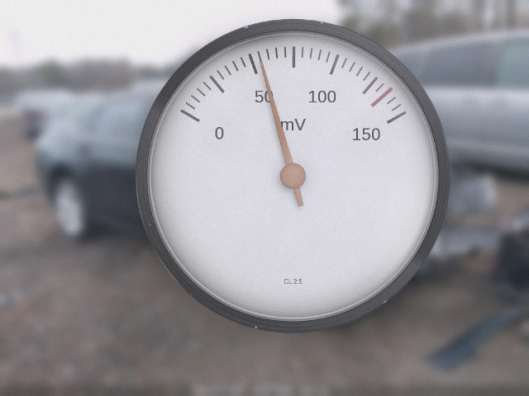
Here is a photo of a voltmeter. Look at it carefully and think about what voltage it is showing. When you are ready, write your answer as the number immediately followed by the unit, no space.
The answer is 55mV
